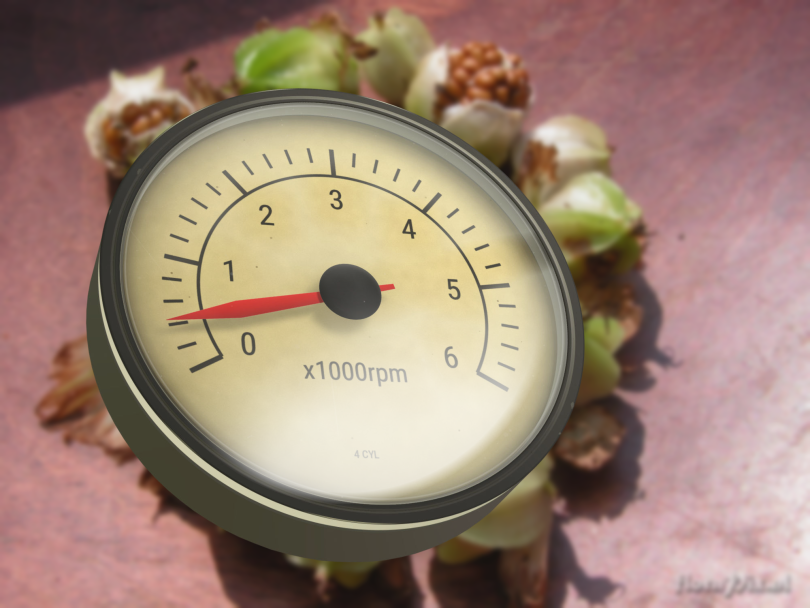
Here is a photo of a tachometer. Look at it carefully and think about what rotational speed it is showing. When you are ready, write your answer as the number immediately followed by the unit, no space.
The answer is 400rpm
